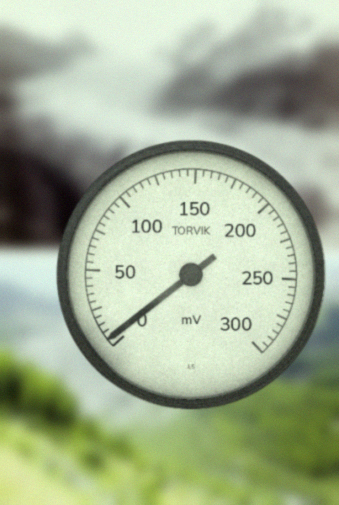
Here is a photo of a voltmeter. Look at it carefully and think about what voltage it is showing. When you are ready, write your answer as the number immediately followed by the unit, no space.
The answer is 5mV
